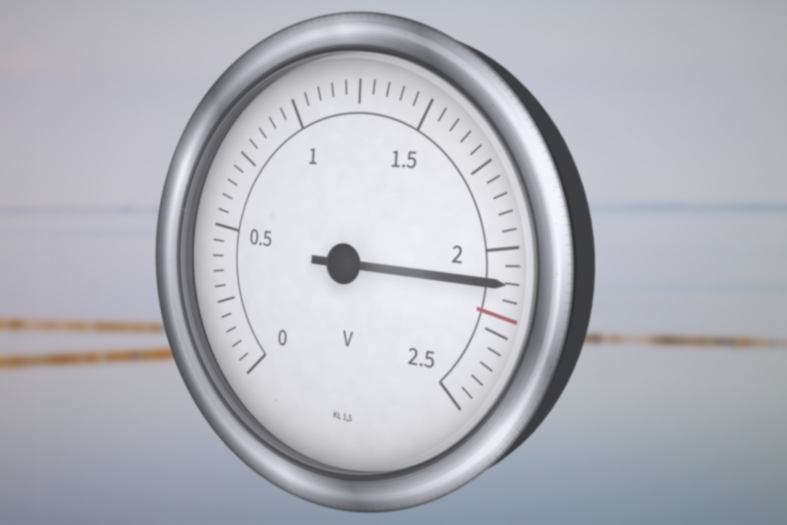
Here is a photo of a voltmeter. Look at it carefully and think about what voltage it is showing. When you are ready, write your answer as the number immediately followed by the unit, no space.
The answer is 2.1V
